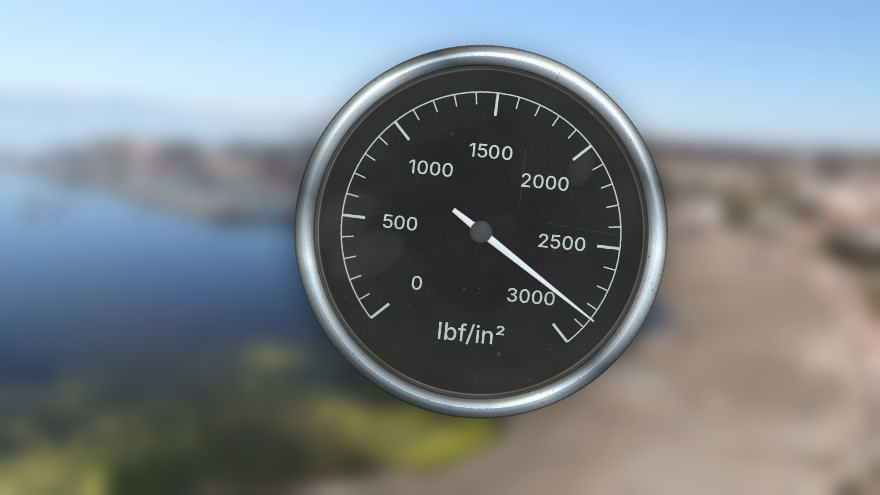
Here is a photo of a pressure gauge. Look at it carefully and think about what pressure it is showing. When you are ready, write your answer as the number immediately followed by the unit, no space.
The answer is 2850psi
